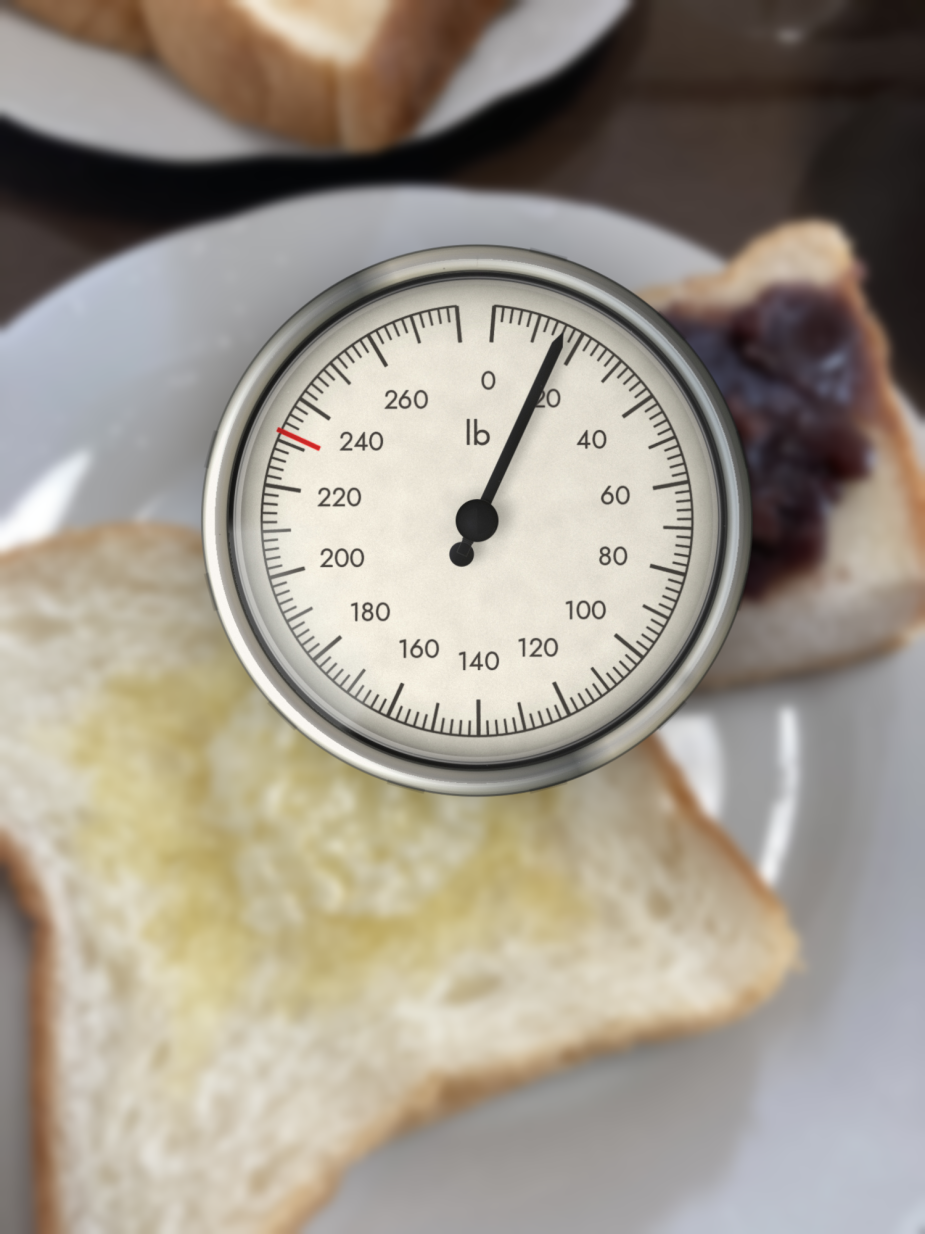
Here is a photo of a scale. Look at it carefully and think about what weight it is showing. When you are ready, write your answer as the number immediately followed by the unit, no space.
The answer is 16lb
